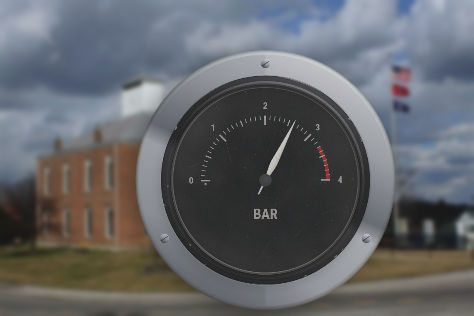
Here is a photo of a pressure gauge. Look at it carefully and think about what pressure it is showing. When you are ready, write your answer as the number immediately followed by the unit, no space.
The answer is 2.6bar
